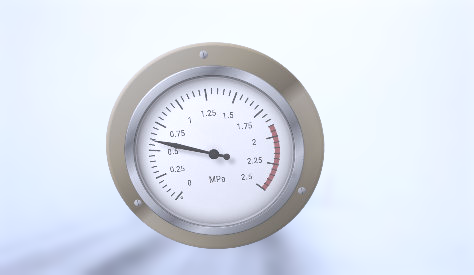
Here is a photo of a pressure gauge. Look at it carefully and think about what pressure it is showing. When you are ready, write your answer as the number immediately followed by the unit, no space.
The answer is 0.6MPa
